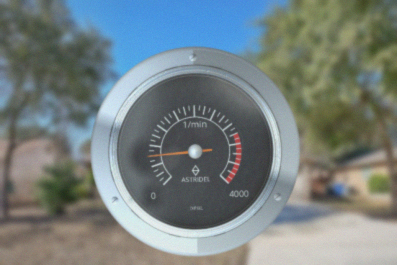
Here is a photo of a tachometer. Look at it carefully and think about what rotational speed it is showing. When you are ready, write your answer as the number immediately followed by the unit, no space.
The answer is 600rpm
